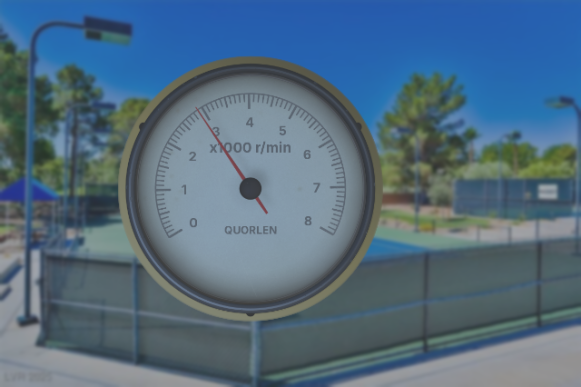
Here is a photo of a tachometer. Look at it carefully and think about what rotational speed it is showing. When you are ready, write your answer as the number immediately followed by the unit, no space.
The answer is 2900rpm
